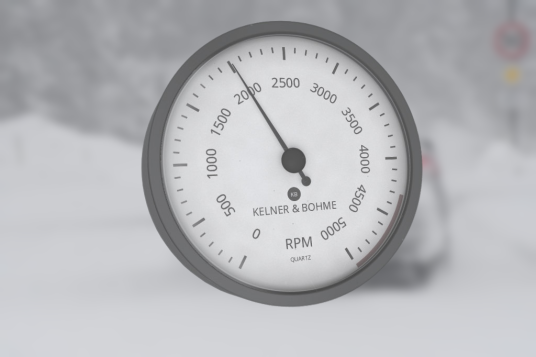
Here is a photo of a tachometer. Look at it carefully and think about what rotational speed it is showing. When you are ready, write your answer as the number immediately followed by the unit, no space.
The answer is 2000rpm
